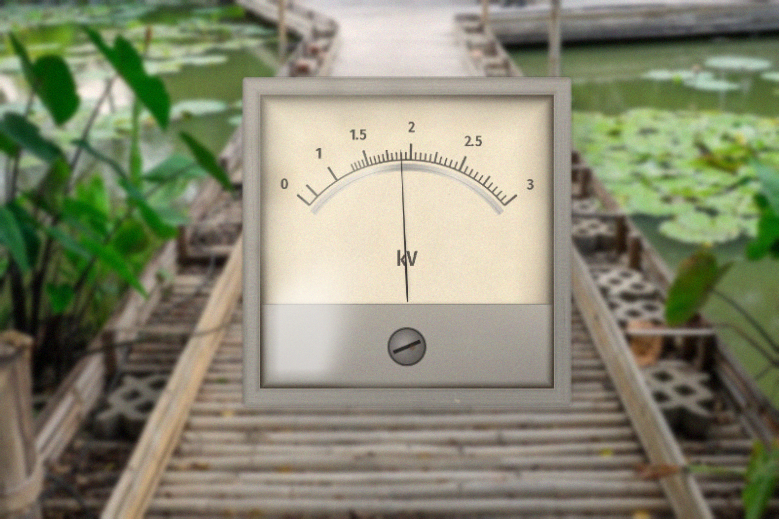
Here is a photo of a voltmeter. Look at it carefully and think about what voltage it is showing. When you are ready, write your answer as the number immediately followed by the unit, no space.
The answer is 1.9kV
